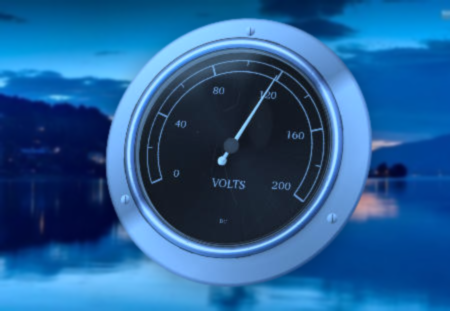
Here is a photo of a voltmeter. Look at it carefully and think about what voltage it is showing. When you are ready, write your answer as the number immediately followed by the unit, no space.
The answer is 120V
